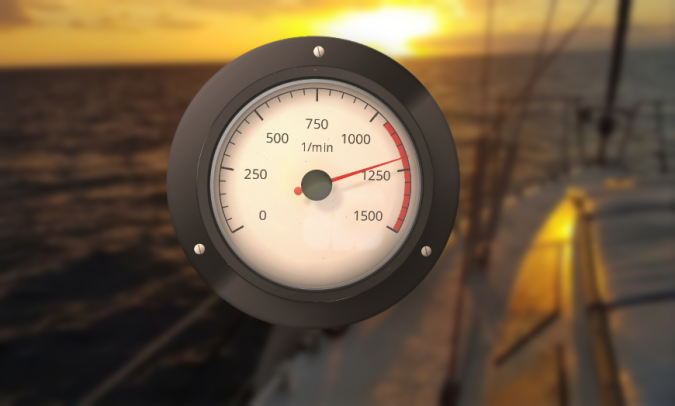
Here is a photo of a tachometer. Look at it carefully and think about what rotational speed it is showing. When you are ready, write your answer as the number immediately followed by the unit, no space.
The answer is 1200rpm
